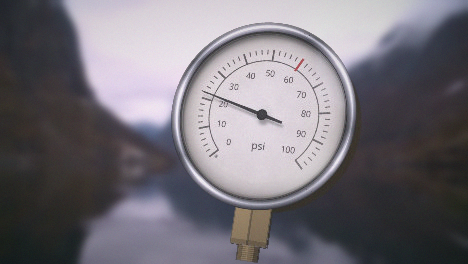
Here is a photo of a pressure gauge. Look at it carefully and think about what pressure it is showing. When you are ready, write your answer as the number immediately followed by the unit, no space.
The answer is 22psi
